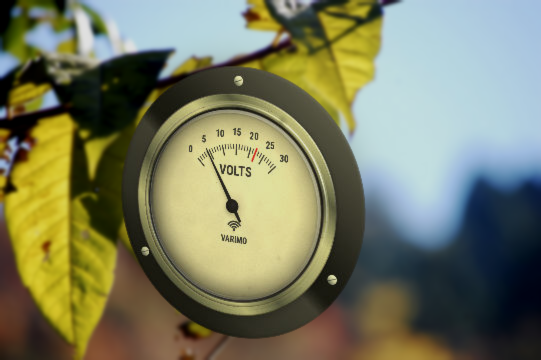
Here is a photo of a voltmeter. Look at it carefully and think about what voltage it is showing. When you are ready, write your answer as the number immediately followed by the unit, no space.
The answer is 5V
